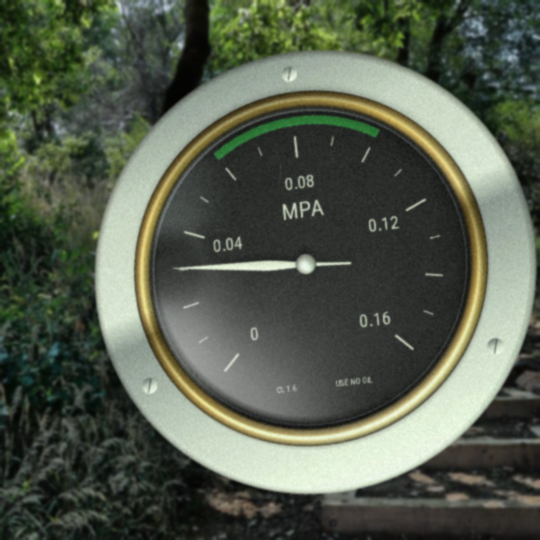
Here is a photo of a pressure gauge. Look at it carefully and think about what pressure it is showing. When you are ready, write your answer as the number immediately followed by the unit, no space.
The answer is 0.03MPa
